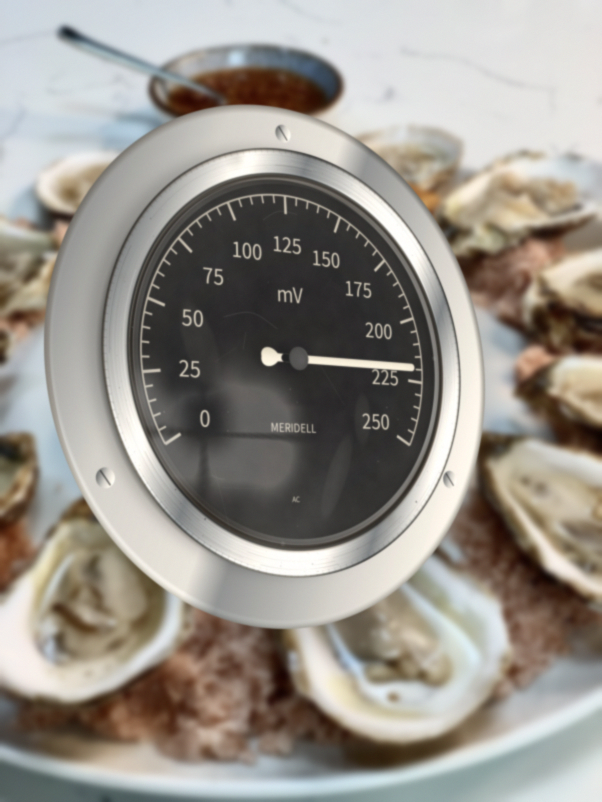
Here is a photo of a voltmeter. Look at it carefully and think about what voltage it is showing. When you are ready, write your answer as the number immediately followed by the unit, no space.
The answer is 220mV
